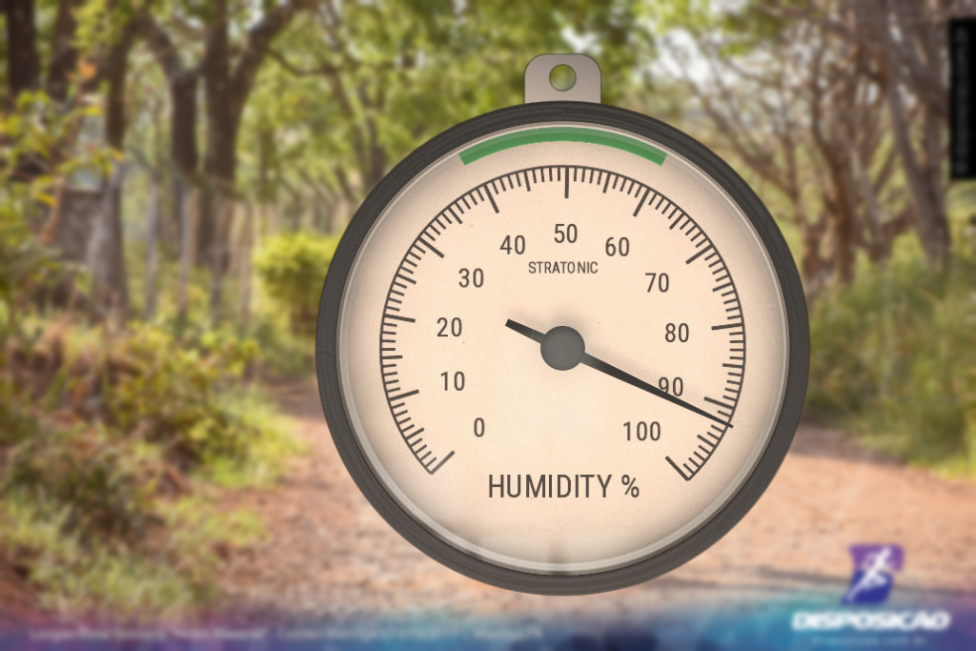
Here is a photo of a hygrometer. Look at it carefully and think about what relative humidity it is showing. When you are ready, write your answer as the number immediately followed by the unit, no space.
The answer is 92%
